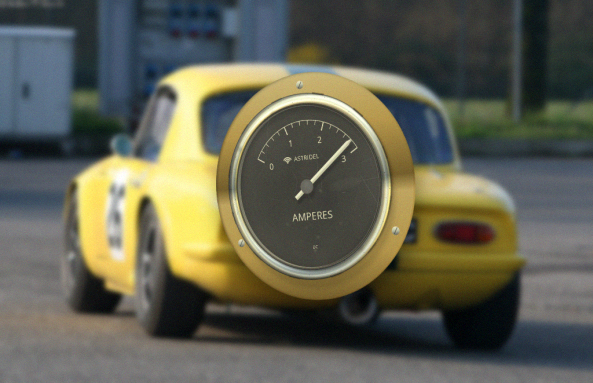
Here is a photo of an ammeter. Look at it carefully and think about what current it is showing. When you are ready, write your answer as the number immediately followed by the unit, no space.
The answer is 2.8A
